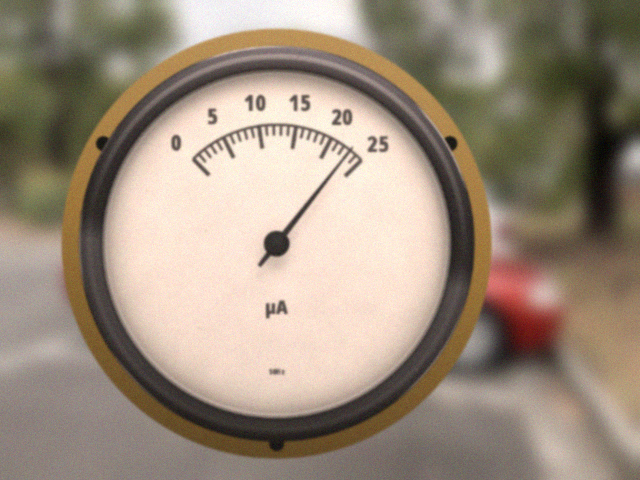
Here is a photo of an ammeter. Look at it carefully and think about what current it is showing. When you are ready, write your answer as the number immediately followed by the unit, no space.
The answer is 23µA
